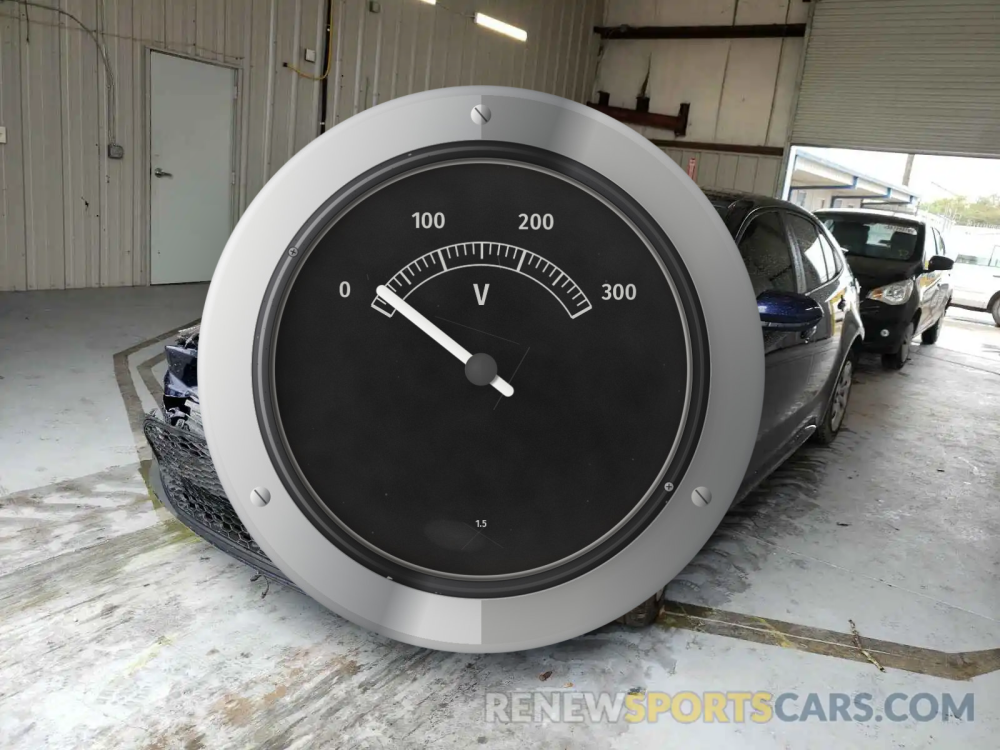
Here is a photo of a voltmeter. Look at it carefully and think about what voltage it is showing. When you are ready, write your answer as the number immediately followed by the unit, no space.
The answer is 20V
